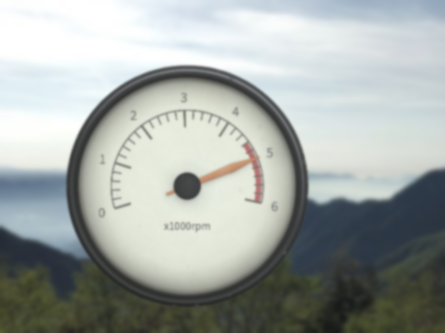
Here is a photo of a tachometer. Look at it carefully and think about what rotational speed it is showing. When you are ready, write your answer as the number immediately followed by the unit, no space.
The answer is 5000rpm
